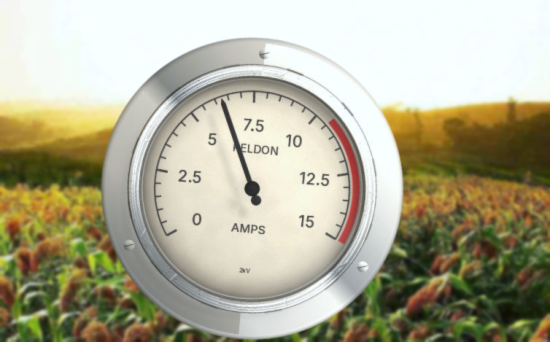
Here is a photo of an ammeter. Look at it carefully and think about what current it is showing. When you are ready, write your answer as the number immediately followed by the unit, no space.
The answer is 6.25A
